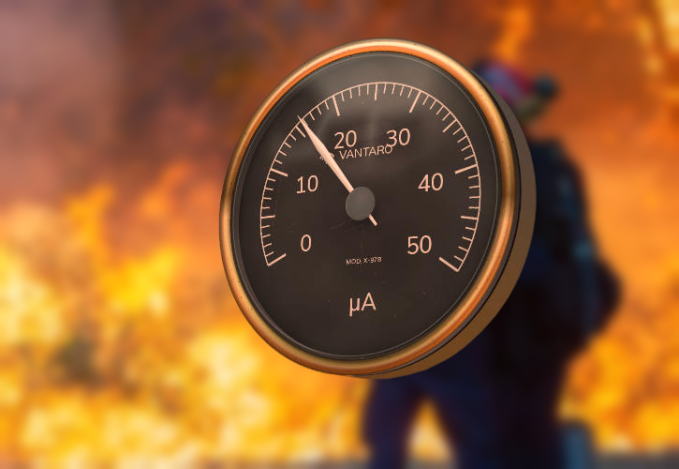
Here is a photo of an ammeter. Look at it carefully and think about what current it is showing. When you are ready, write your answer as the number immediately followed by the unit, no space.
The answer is 16µA
